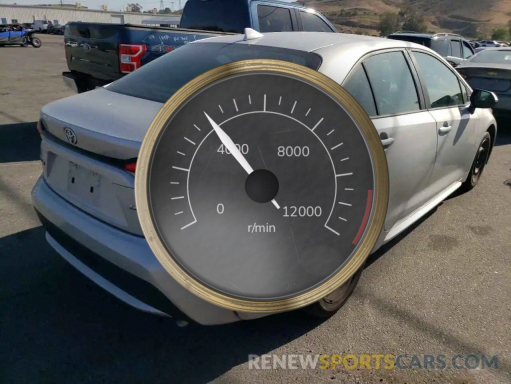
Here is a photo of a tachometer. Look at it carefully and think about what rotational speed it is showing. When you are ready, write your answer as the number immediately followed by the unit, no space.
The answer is 4000rpm
